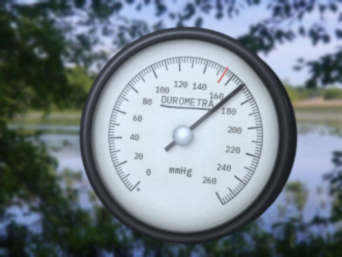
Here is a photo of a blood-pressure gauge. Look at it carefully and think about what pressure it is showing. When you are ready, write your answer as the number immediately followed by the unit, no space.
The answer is 170mmHg
